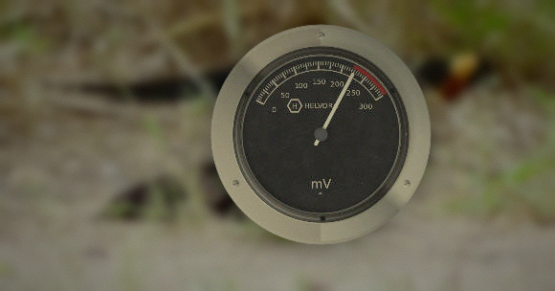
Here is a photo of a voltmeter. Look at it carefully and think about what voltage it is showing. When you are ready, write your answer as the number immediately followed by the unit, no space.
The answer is 225mV
